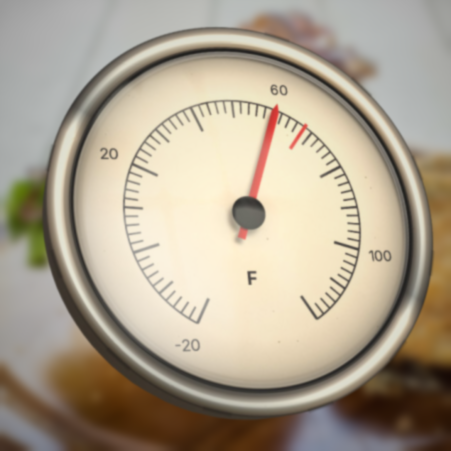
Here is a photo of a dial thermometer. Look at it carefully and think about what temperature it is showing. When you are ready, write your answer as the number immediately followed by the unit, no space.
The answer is 60°F
